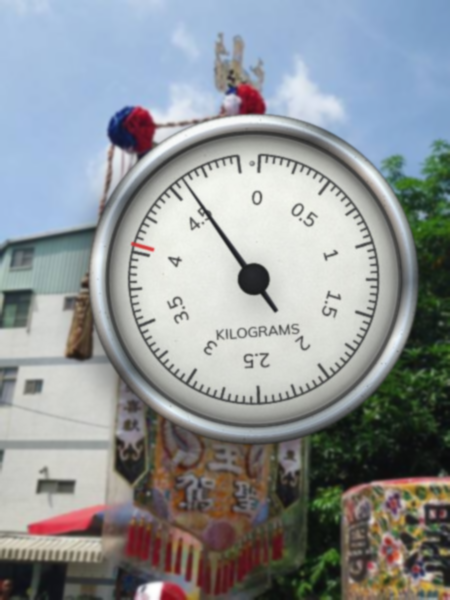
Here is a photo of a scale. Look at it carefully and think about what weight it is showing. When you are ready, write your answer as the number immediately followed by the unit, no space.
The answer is 4.6kg
